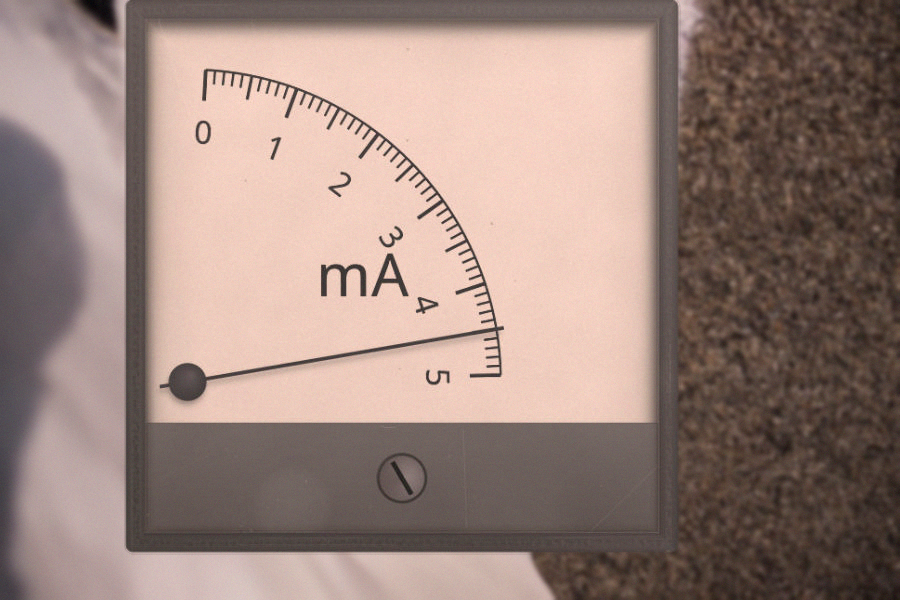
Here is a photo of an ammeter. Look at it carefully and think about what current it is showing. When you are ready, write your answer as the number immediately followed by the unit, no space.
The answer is 4.5mA
